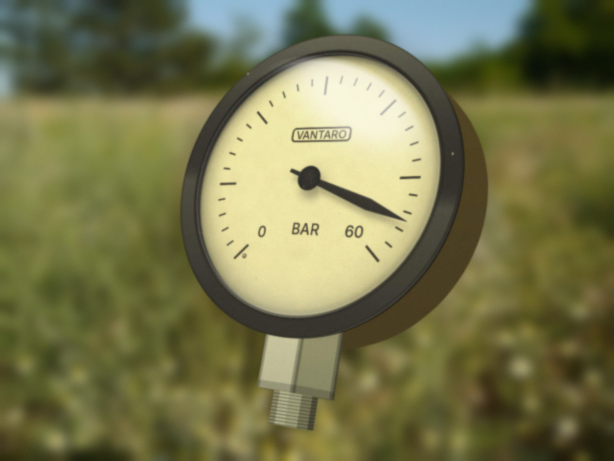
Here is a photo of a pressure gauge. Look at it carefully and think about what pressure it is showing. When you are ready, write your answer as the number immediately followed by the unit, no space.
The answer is 55bar
